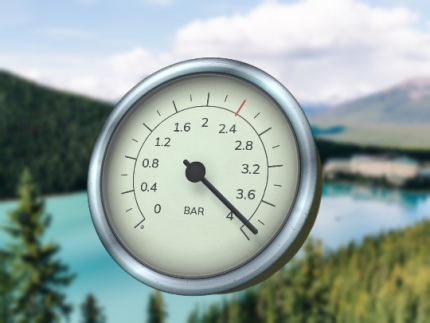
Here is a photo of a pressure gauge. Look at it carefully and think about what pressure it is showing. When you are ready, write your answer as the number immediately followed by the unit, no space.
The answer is 3.9bar
